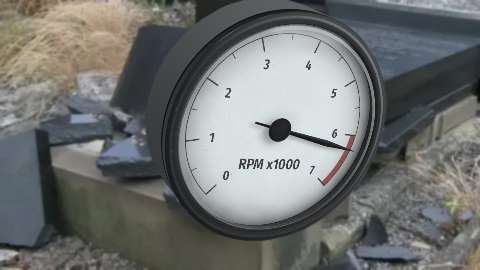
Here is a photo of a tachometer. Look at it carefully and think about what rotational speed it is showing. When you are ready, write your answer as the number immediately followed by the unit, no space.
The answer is 6250rpm
